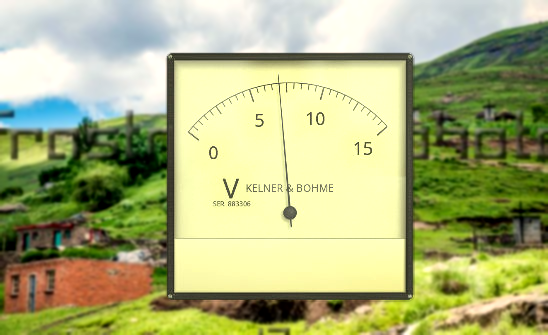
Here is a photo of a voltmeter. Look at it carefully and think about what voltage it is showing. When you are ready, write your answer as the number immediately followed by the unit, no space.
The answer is 7V
